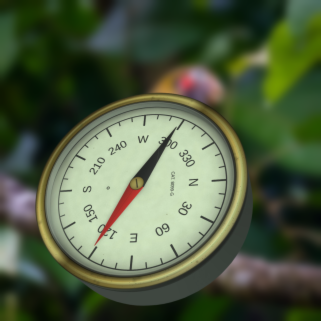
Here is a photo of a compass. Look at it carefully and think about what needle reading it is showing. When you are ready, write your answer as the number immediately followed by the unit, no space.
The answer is 120°
